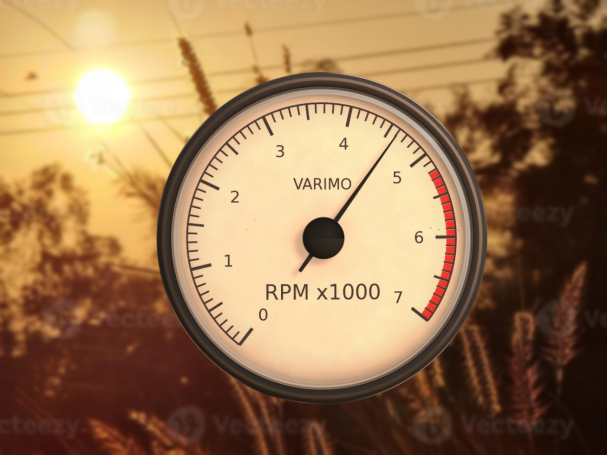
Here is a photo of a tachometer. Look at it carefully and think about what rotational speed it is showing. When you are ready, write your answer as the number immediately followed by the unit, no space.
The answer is 4600rpm
